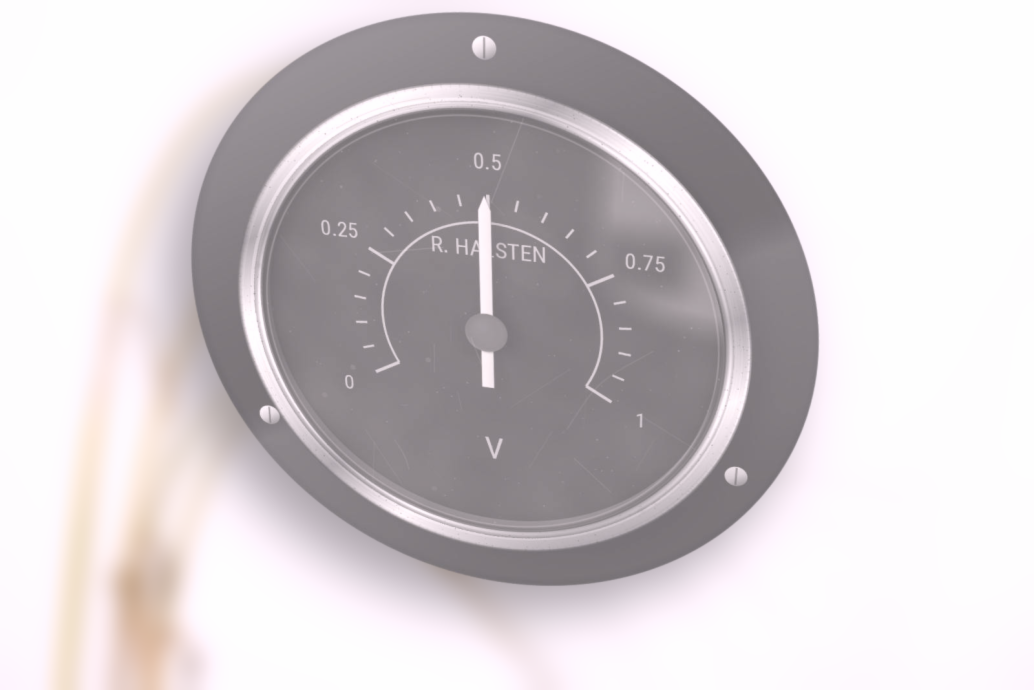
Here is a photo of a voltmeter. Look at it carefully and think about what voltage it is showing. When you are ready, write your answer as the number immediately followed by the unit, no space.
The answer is 0.5V
